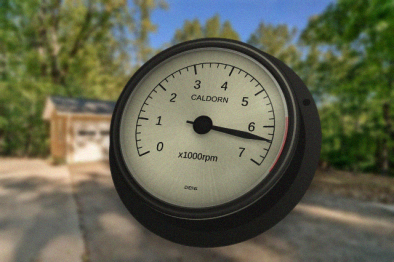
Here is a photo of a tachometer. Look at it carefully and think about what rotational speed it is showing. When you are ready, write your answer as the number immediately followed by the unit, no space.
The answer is 6400rpm
